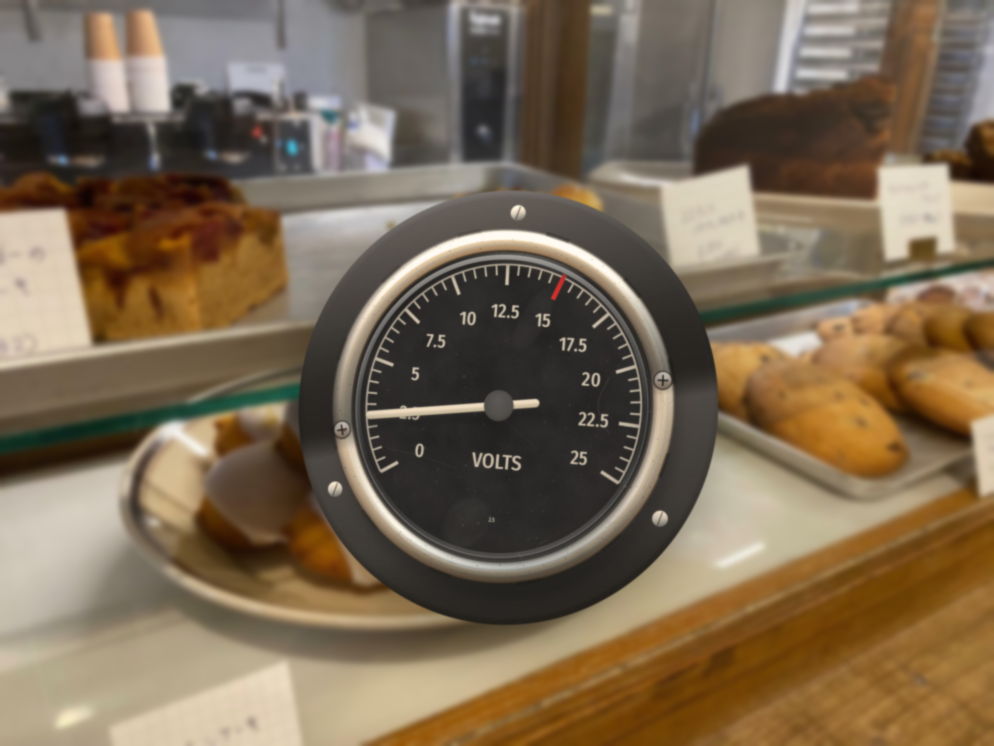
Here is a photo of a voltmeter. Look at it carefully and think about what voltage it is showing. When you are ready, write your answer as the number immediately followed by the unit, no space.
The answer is 2.5V
